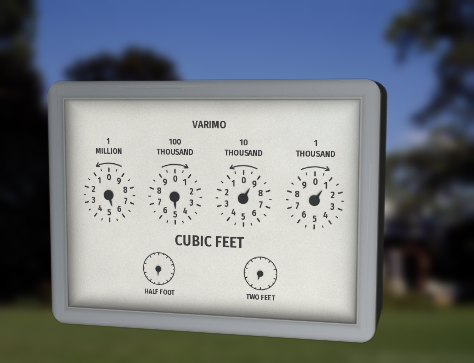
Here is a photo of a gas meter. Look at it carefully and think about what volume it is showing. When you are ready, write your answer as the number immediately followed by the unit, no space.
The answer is 549100ft³
